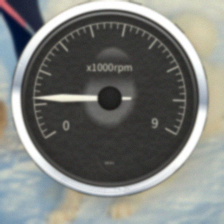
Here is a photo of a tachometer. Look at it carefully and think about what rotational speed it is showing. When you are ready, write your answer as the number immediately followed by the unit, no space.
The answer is 1200rpm
